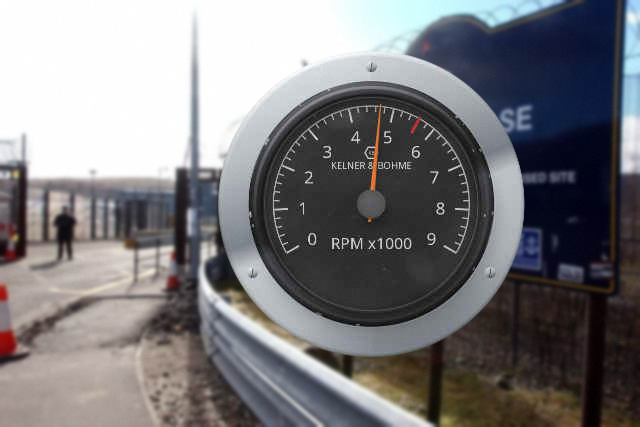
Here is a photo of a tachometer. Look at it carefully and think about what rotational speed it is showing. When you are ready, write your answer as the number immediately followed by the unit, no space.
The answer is 4700rpm
